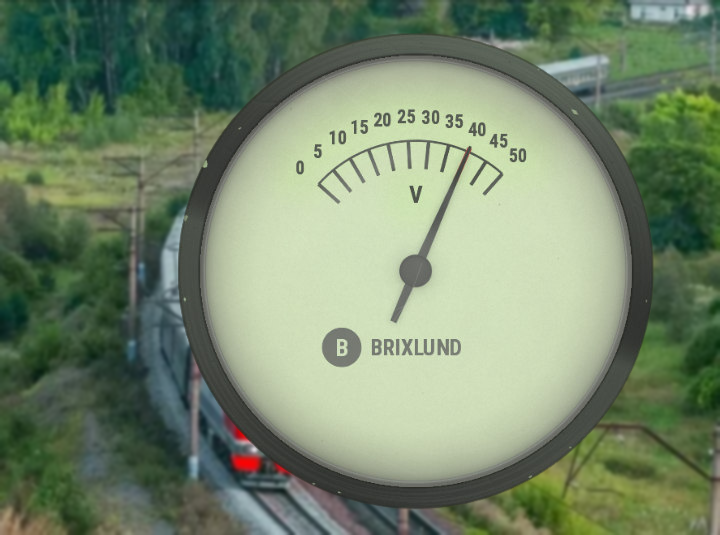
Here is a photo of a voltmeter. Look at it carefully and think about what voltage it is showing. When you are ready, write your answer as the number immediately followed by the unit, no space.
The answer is 40V
